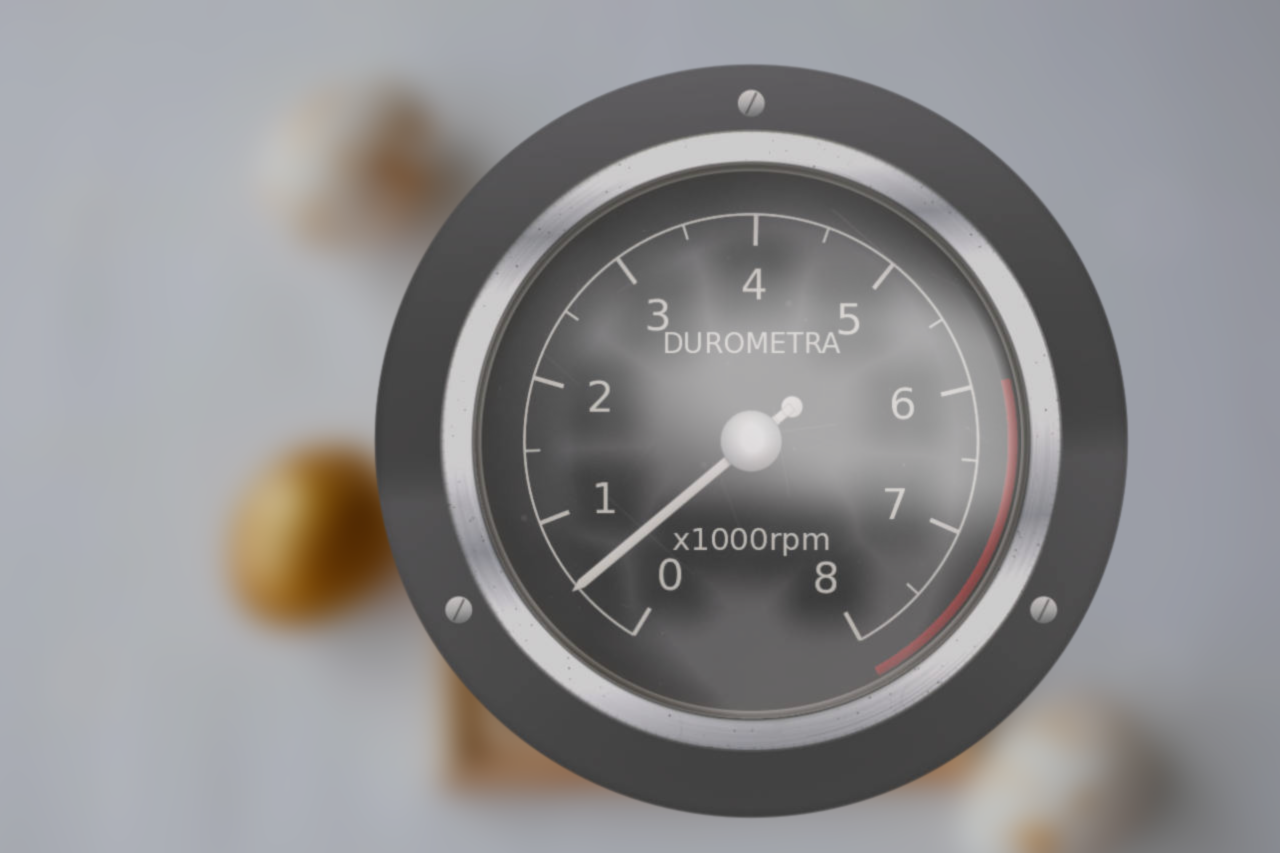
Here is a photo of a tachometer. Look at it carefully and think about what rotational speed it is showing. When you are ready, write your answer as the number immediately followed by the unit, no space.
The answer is 500rpm
